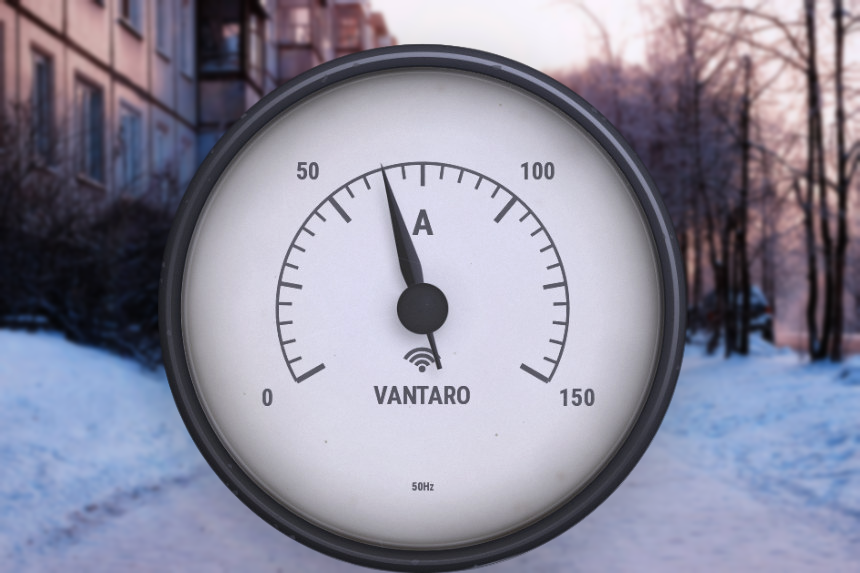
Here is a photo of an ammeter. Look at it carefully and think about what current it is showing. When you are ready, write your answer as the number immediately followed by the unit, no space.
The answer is 65A
